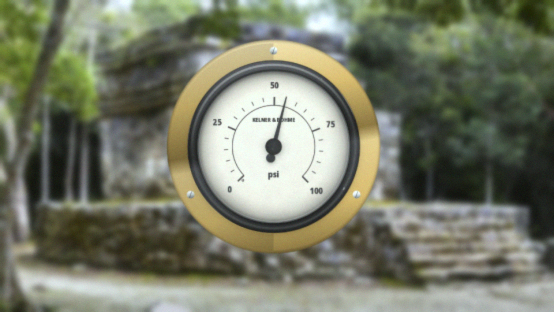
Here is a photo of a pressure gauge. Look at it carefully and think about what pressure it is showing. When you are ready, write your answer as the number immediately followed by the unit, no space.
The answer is 55psi
